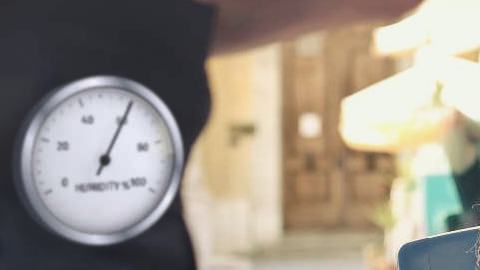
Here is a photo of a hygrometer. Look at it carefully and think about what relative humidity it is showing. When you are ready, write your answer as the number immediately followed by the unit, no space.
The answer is 60%
